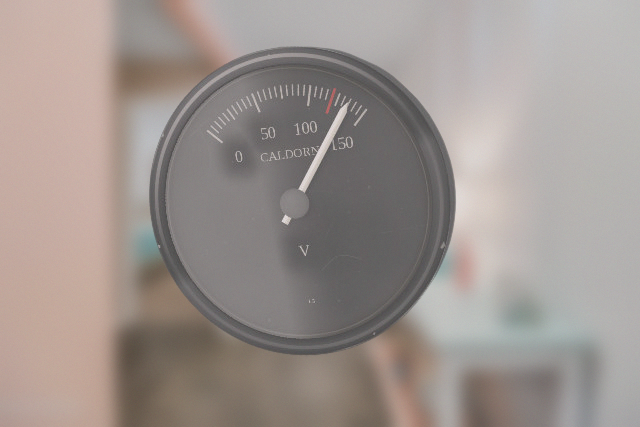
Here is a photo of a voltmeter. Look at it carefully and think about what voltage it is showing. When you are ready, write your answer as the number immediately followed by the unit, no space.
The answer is 135V
